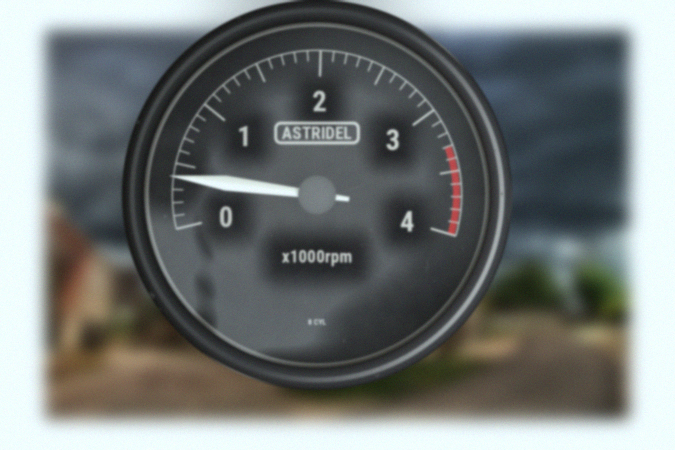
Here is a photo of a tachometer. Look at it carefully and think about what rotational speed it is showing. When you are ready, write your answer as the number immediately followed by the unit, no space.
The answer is 400rpm
